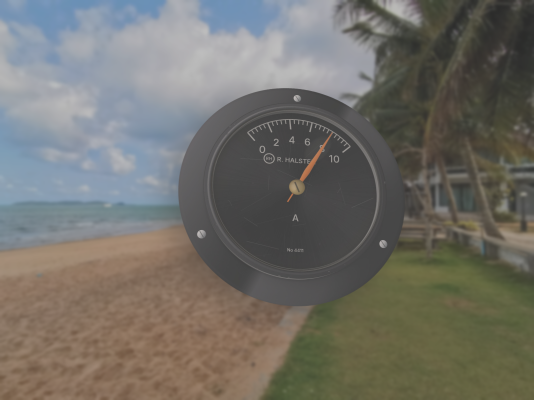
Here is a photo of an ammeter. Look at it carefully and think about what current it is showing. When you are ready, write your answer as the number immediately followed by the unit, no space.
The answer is 8A
